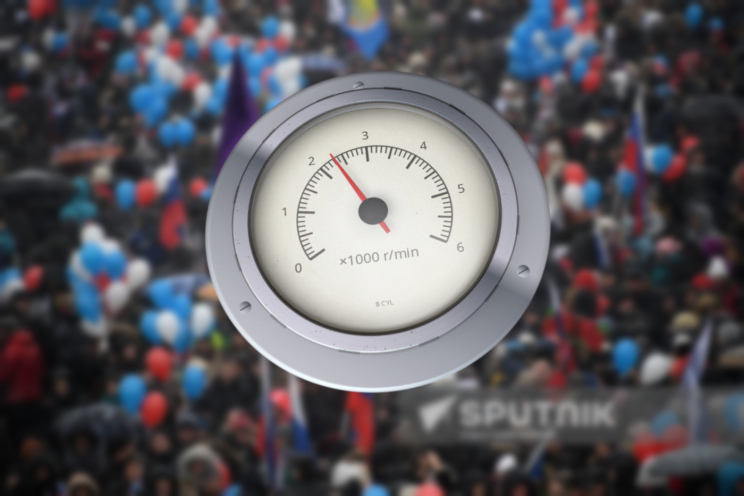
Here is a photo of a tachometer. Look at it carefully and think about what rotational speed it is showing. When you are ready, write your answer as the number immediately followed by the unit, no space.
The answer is 2300rpm
